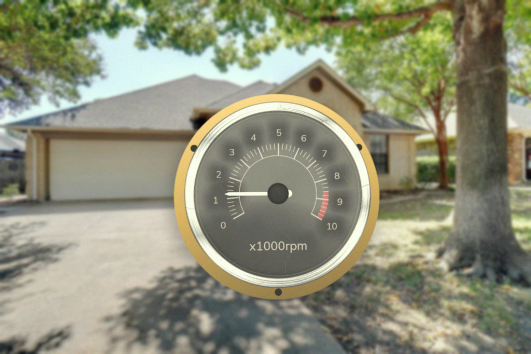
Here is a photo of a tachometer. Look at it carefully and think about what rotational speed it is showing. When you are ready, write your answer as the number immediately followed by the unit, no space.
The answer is 1200rpm
